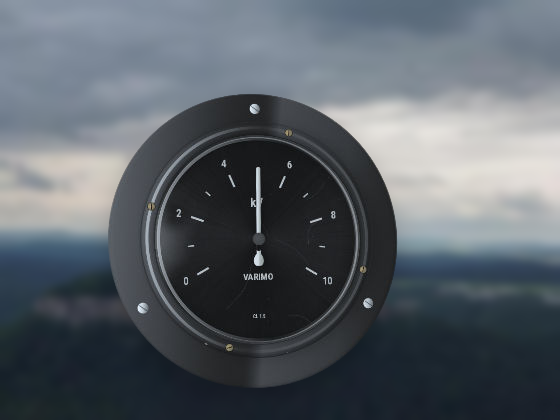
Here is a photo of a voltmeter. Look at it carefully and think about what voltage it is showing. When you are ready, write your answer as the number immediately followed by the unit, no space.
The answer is 5kV
